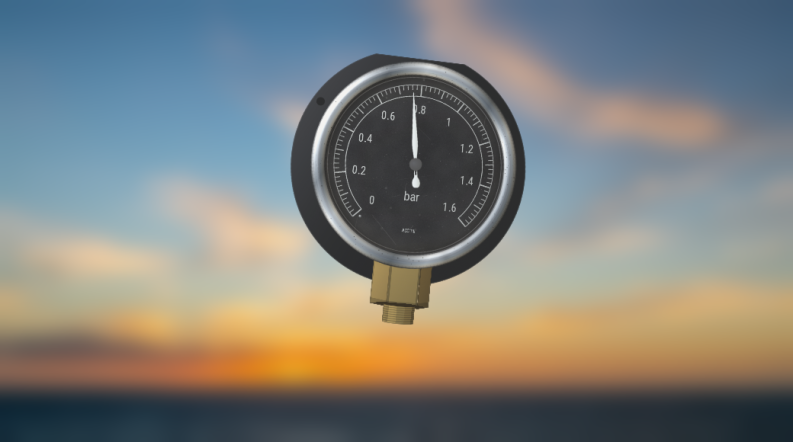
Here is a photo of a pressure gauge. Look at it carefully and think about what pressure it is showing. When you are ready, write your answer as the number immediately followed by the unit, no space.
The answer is 0.76bar
